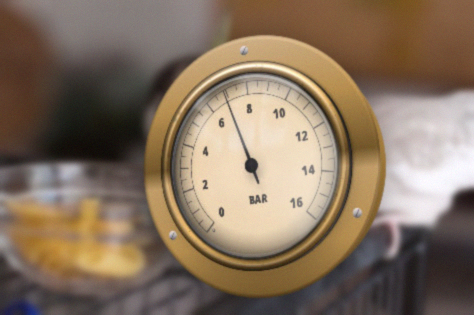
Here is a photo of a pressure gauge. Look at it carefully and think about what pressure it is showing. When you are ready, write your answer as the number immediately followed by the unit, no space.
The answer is 7bar
